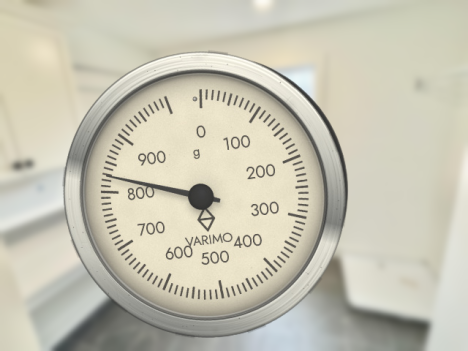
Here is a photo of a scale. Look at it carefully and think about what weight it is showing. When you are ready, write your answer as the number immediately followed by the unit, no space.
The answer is 830g
